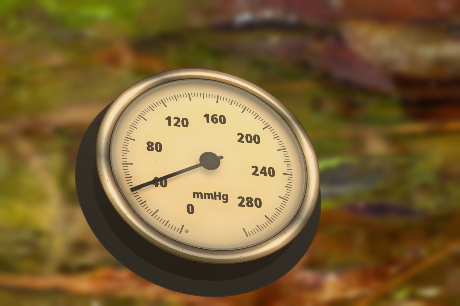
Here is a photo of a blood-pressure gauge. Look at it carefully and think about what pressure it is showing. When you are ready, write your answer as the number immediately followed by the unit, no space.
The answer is 40mmHg
